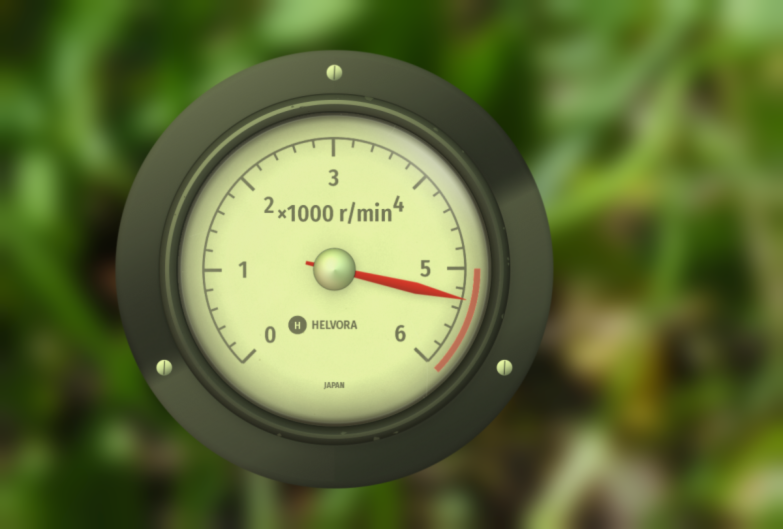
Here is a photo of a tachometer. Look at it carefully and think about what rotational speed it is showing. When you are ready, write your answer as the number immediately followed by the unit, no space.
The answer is 5300rpm
